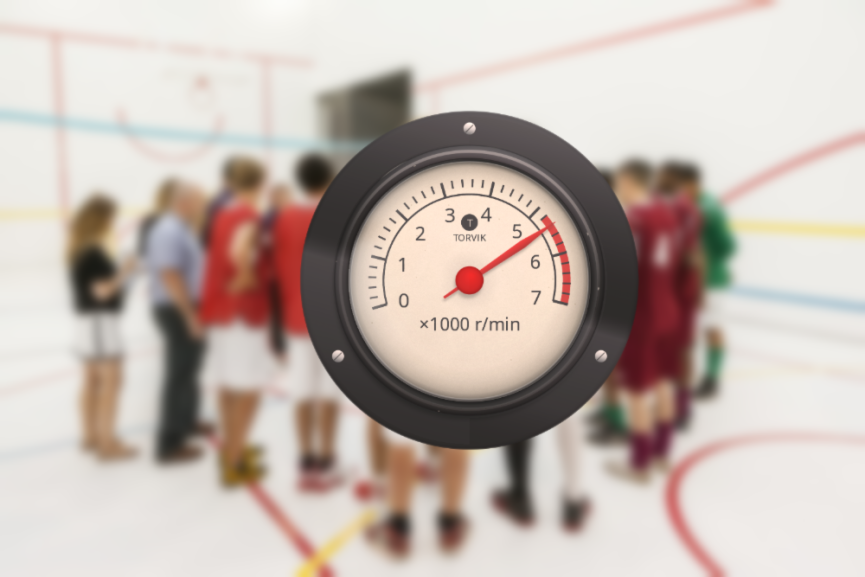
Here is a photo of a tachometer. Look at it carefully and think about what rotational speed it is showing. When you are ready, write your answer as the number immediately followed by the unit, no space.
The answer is 5400rpm
